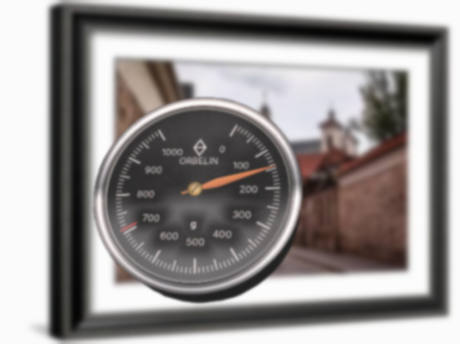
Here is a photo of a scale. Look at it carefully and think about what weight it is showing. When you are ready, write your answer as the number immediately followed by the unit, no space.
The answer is 150g
